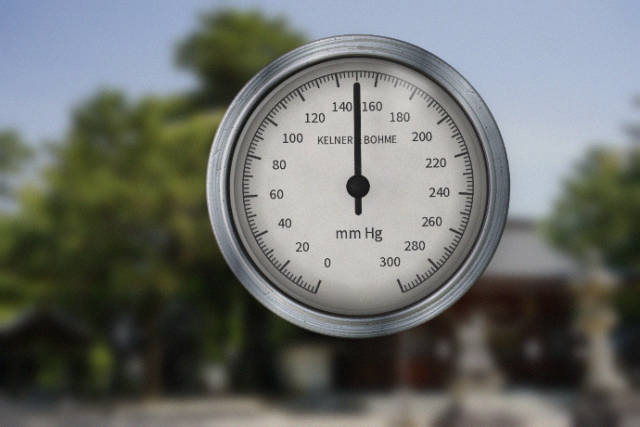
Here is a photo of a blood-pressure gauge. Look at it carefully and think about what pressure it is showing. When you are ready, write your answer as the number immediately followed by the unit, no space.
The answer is 150mmHg
